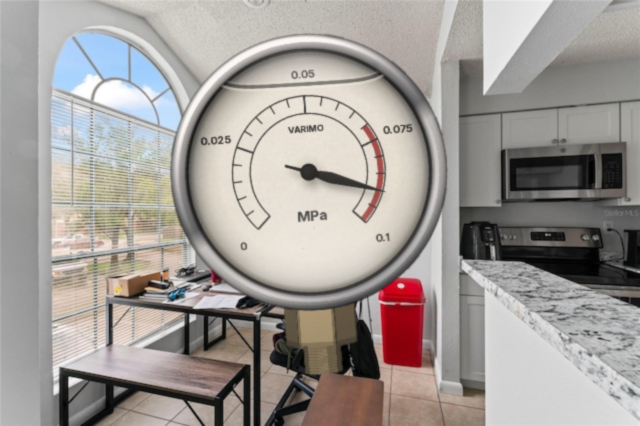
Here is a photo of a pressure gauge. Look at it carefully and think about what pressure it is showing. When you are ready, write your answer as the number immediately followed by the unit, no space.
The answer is 0.09MPa
